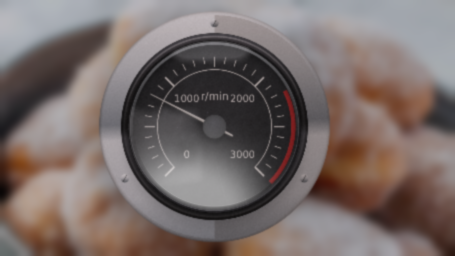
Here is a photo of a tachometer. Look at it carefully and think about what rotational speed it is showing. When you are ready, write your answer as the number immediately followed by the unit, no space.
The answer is 800rpm
